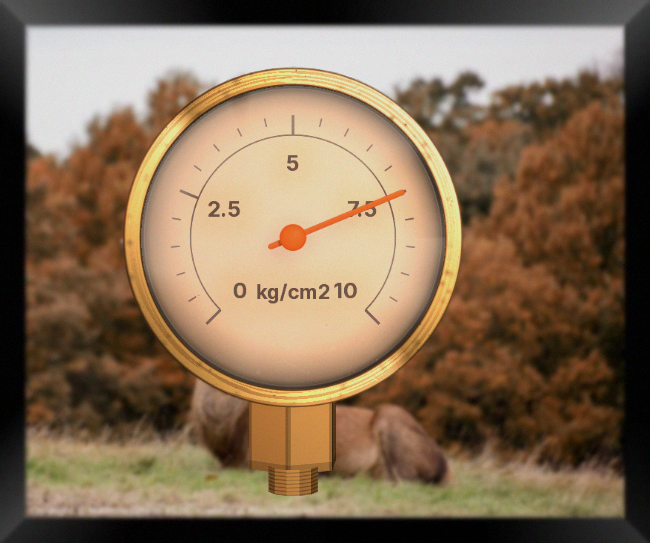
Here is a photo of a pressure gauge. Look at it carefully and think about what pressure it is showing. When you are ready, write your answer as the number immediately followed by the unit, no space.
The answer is 7.5kg/cm²
